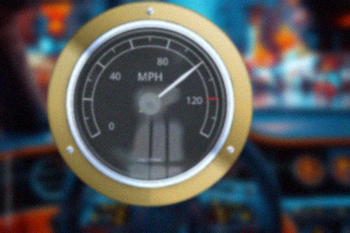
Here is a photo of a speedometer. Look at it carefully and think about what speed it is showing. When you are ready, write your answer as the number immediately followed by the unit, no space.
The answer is 100mph
